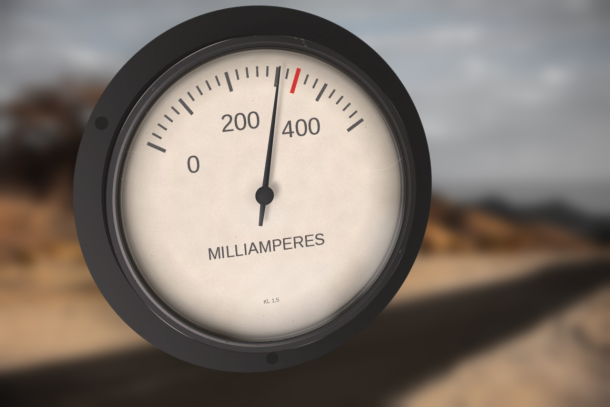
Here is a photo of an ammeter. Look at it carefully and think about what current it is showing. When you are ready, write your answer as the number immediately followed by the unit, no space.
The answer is 300mA
